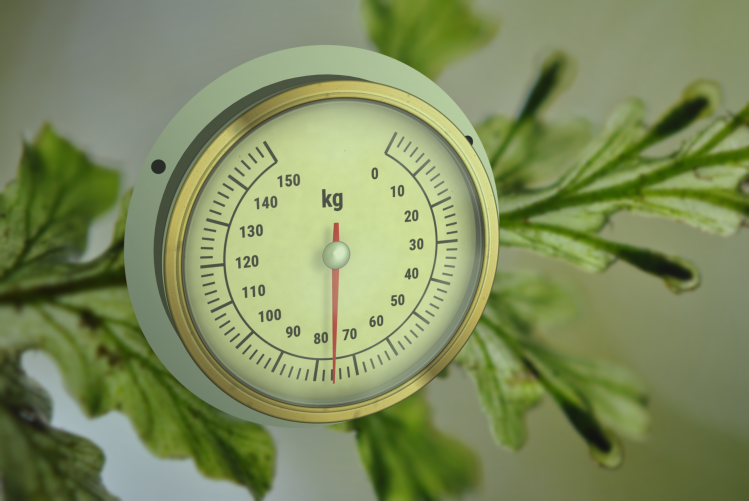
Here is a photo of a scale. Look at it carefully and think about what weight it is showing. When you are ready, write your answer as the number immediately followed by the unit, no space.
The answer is 76kg
